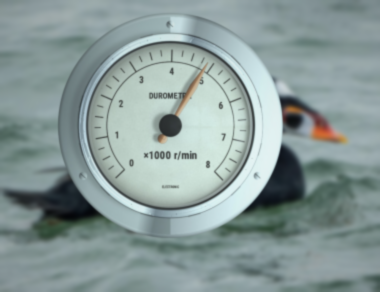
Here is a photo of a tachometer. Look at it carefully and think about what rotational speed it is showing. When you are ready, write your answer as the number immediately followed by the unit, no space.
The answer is 4875rpm
